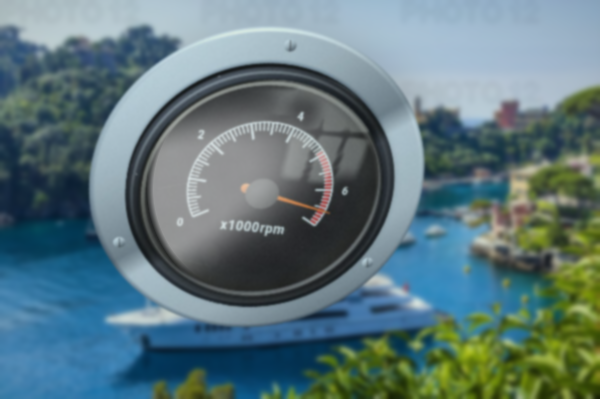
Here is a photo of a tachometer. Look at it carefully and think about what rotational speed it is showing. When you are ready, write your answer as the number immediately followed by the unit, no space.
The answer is 6500rpm
